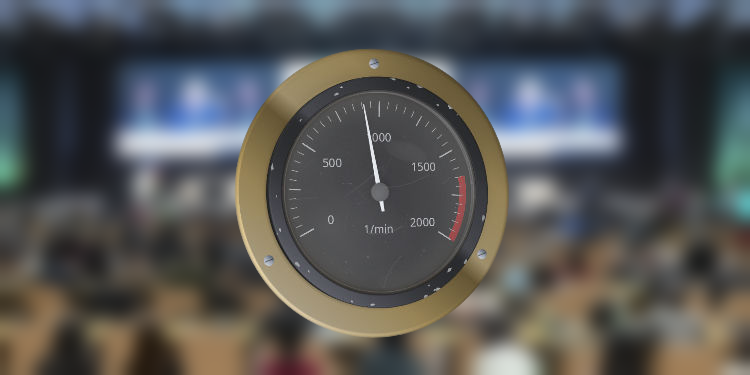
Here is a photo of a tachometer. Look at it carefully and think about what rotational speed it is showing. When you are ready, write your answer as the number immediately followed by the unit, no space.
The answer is 900rpm
